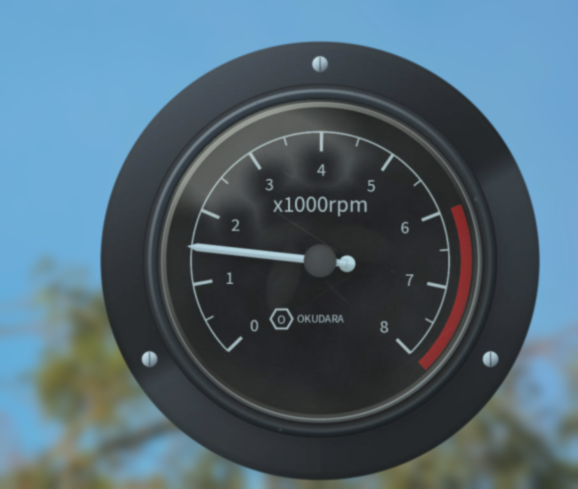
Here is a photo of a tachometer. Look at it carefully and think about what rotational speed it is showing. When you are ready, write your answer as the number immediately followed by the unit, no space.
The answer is 1500rpm
